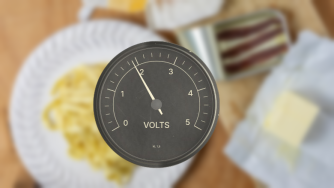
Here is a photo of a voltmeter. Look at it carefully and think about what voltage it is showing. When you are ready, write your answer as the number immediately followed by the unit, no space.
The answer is 1.9V
